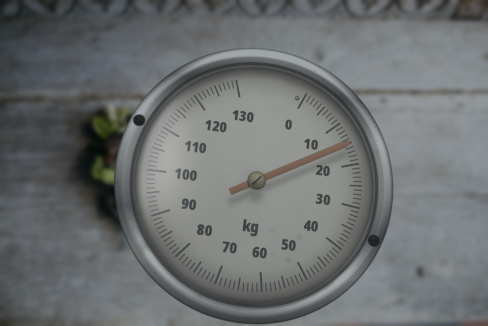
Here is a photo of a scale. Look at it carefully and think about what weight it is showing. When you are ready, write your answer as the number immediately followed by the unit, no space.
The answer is 15kg
